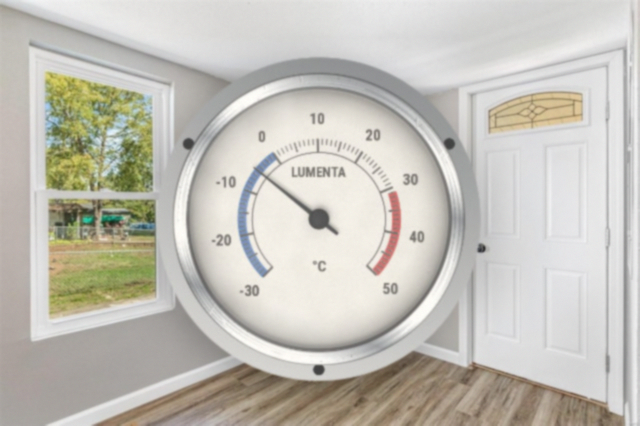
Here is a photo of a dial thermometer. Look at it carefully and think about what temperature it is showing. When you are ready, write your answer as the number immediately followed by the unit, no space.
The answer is -5°C
